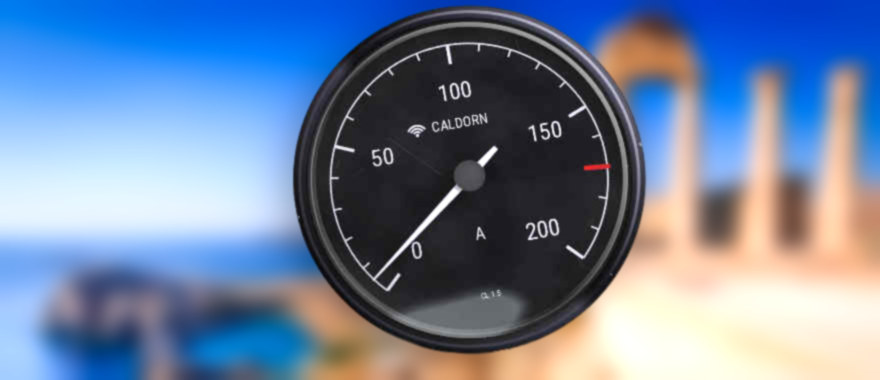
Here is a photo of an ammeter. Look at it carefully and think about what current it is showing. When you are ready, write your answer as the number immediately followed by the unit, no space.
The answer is 5A
